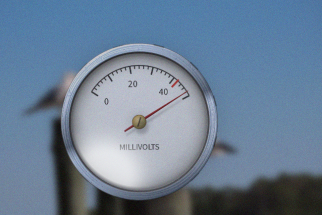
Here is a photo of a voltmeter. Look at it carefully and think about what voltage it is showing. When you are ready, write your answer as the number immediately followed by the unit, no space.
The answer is 48mV
